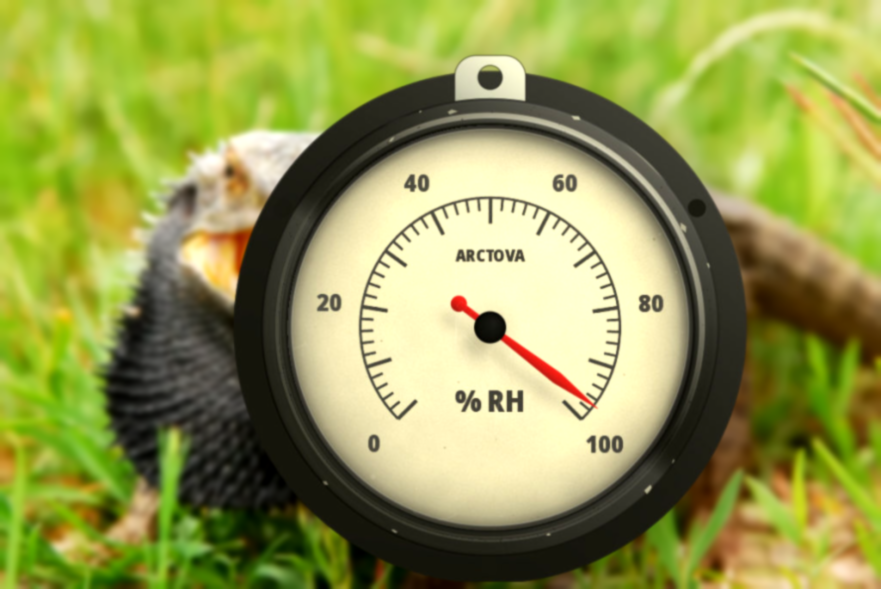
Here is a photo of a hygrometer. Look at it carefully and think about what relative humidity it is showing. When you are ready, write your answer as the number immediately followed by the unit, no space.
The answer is 97%
